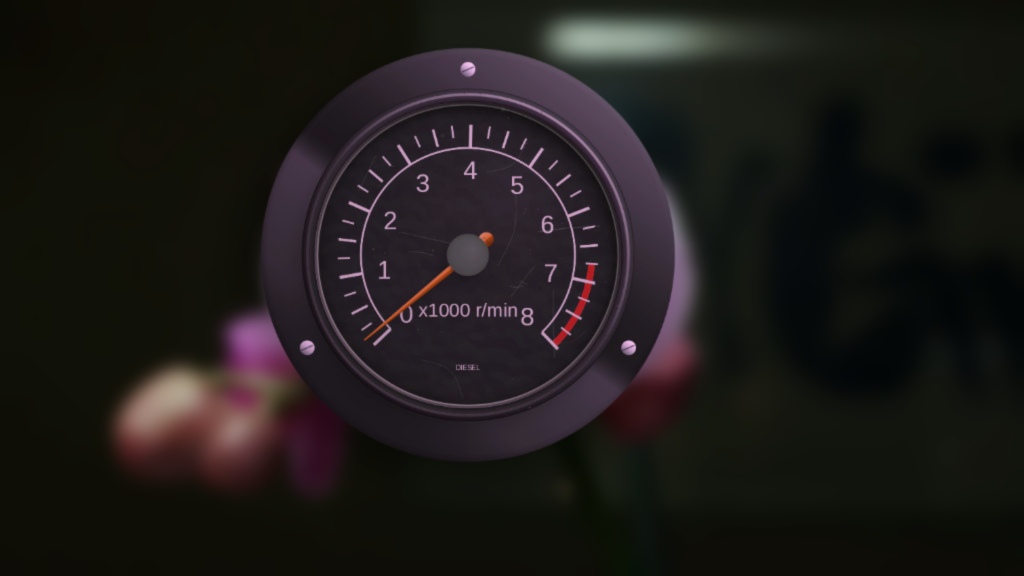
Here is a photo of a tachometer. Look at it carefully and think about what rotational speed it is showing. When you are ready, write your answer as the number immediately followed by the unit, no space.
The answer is 125rpm
